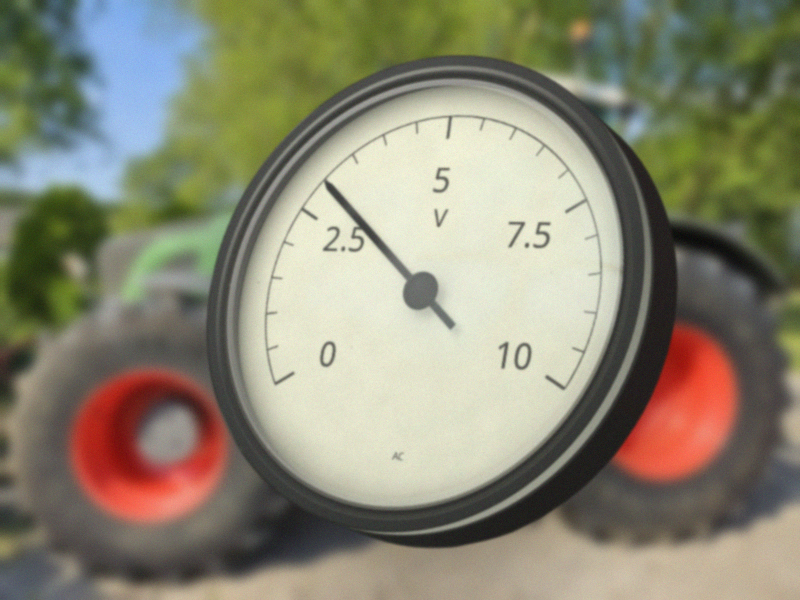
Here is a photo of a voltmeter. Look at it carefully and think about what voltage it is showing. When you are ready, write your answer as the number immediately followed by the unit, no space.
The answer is 3V
